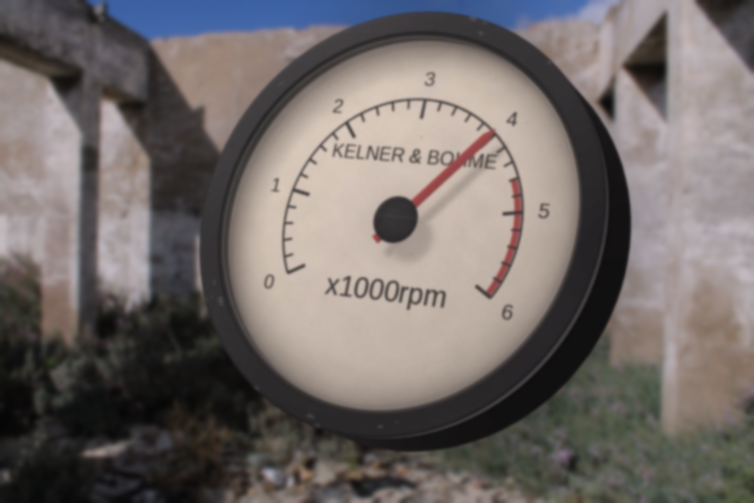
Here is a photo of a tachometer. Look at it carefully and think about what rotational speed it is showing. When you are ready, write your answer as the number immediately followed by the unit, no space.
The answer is 4000rpm
